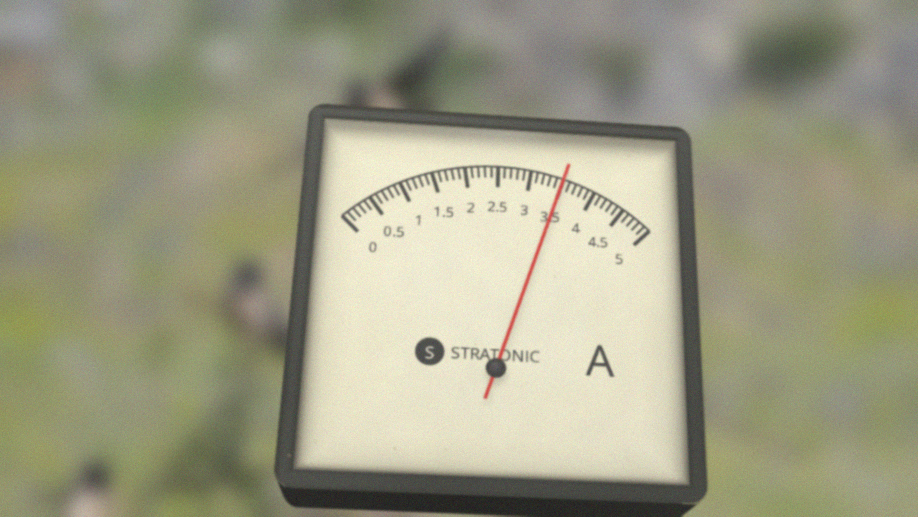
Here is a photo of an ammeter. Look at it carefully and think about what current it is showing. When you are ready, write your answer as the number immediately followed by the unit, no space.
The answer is 3.5A
